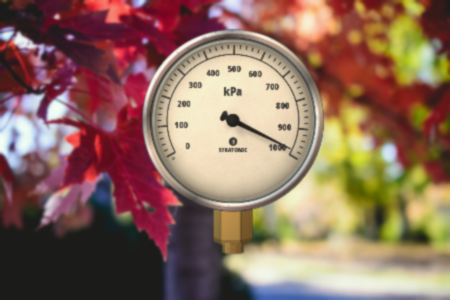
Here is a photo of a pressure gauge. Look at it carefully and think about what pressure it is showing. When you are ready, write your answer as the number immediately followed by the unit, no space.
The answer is 980kPa
